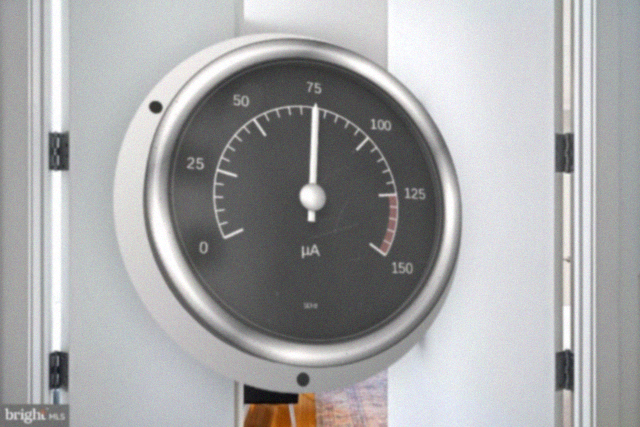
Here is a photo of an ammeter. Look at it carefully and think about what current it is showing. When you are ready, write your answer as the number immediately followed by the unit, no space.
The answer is 75µA
